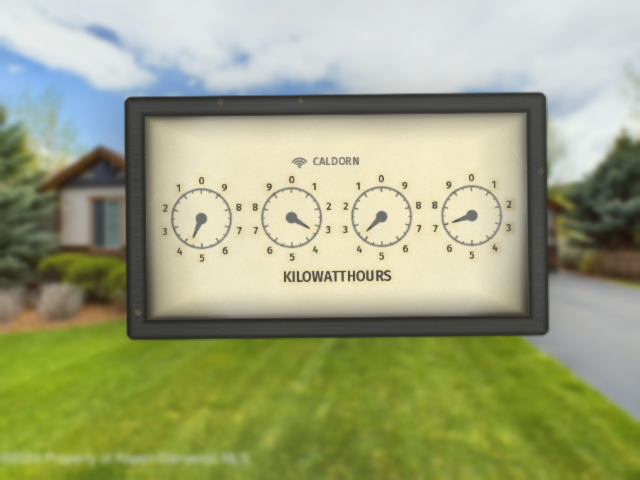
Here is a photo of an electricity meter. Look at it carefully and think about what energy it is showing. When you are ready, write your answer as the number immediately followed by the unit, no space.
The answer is 4337kWh
